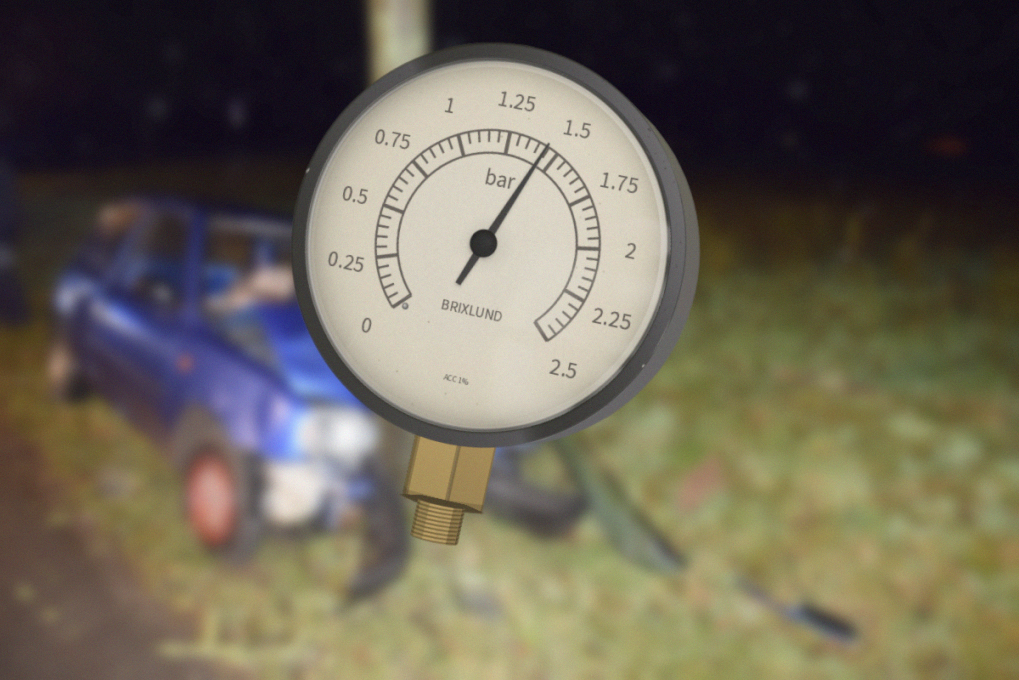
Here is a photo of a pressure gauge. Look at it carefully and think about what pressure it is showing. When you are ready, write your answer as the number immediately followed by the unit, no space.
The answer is 1.45bar
